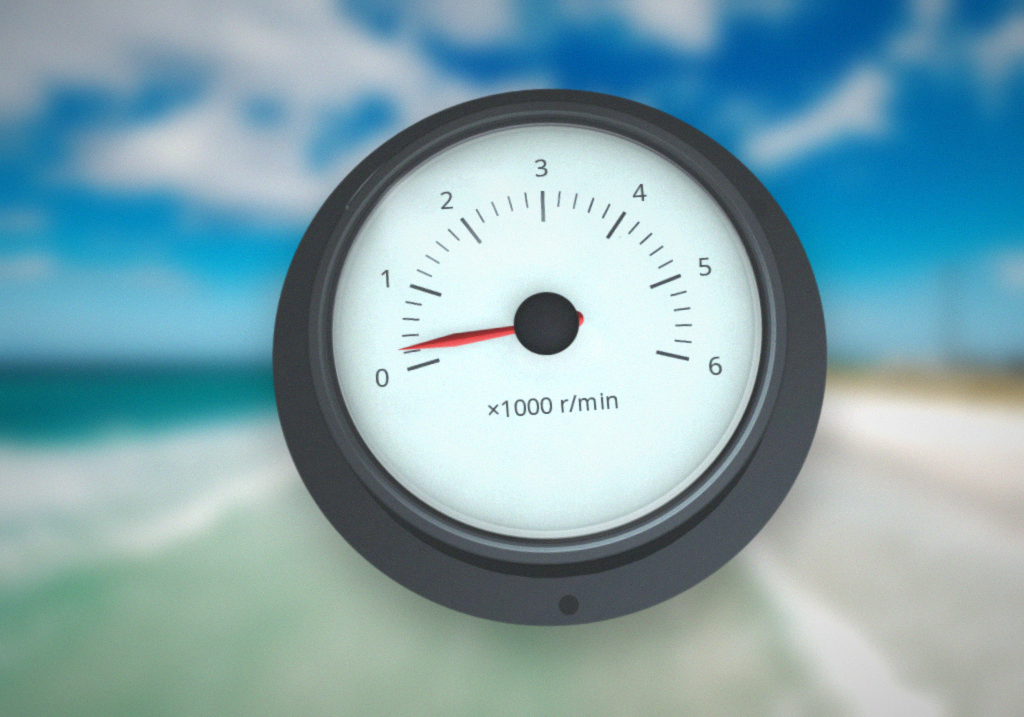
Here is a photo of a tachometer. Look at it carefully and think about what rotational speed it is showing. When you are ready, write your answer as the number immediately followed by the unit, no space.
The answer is 200rpm
